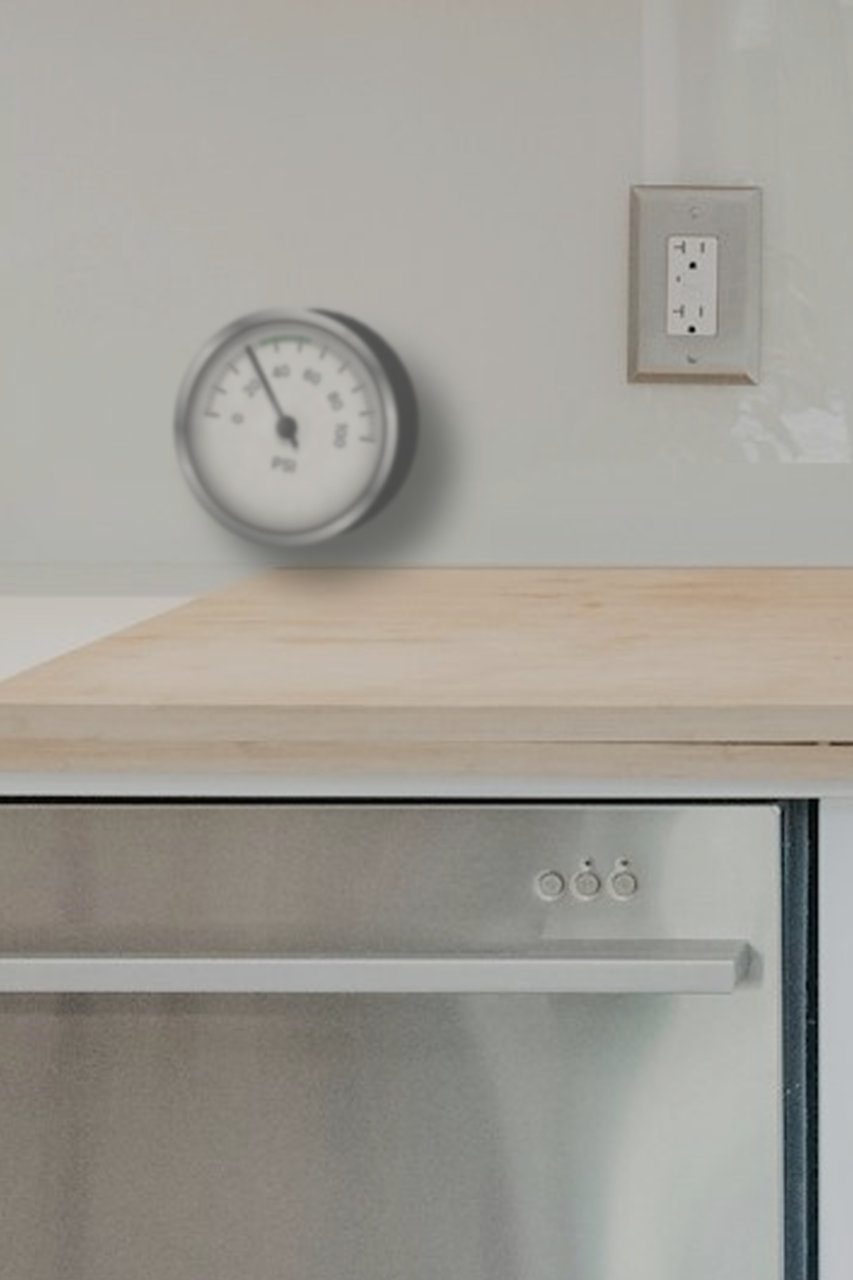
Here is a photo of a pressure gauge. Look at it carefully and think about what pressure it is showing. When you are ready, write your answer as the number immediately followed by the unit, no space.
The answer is 30psi
